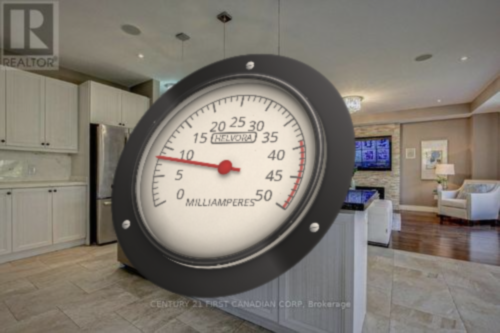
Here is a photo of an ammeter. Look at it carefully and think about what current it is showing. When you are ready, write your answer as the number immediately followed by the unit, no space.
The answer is 8mA
